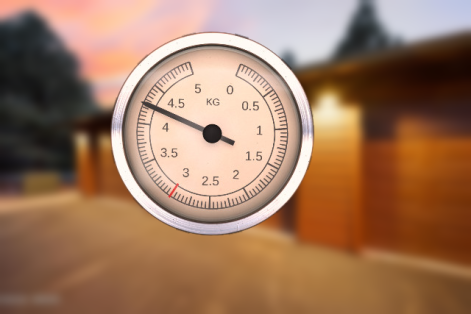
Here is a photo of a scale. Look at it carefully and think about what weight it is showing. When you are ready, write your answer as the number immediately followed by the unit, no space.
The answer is 4.25kg
